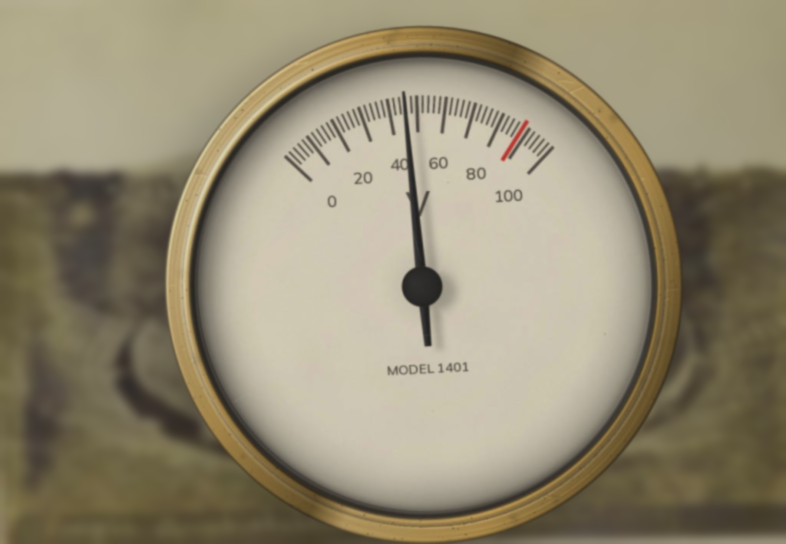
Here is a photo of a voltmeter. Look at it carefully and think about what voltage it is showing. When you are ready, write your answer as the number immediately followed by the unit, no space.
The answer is 46V
